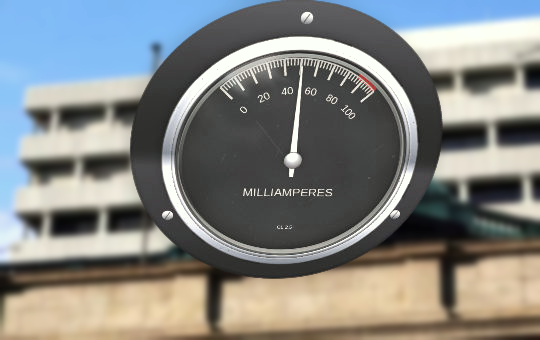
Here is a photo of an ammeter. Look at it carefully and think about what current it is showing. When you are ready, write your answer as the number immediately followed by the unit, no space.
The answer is 50mA
